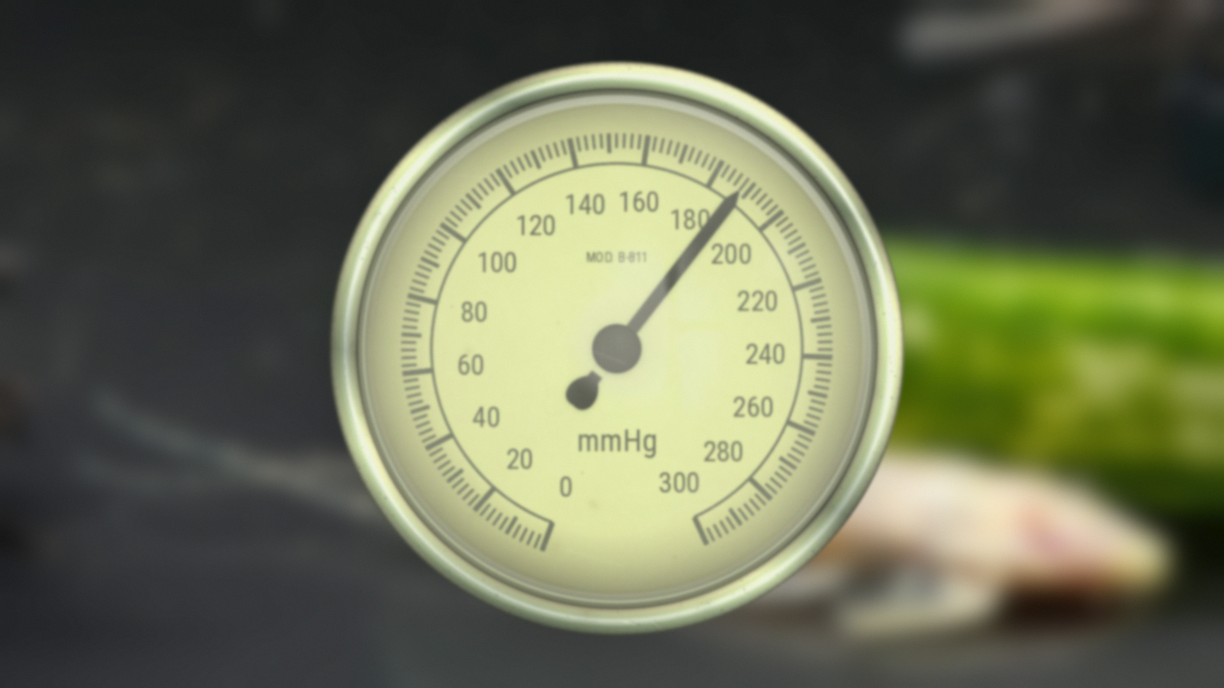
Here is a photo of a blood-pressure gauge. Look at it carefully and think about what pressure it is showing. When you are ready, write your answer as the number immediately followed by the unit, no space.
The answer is 188mmHg
